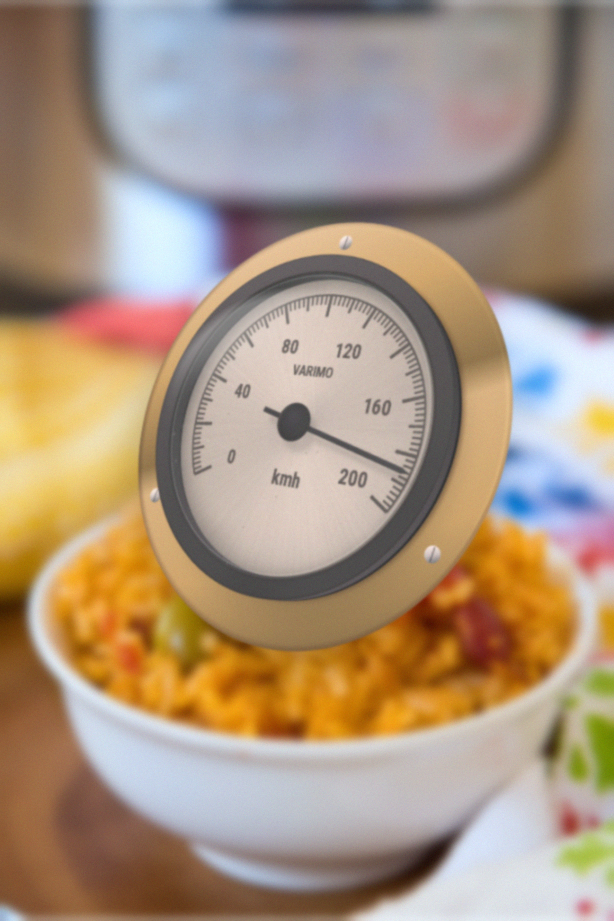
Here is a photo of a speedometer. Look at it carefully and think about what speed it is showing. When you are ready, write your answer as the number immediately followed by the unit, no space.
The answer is 186km/h
